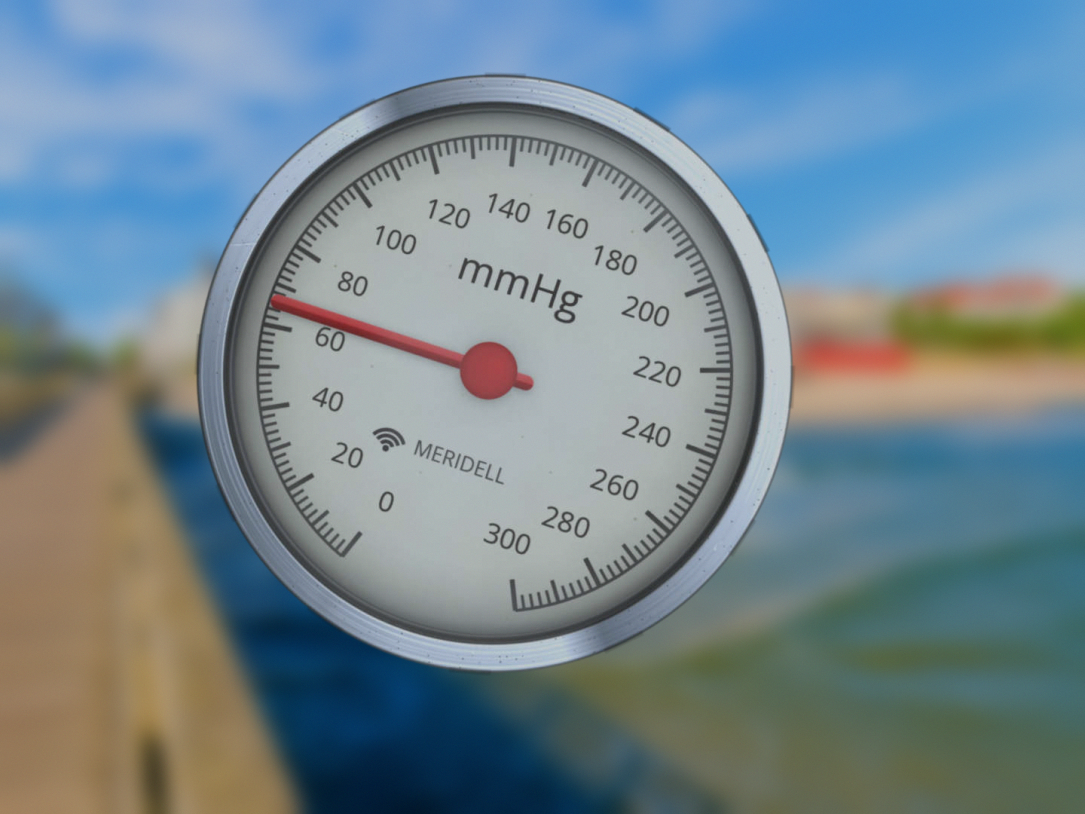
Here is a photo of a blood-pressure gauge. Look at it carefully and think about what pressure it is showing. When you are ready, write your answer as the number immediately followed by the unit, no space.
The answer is 66mmHg
